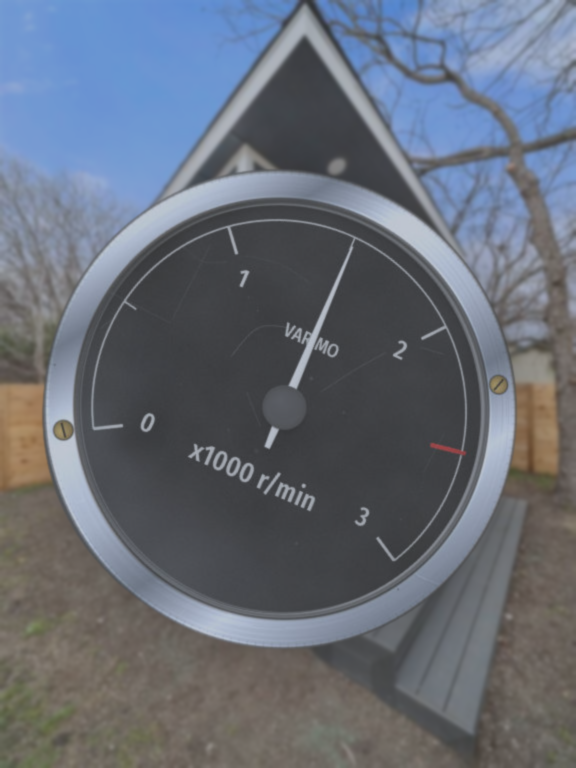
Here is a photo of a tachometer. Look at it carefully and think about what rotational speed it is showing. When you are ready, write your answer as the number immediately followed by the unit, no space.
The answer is 1500rpm
